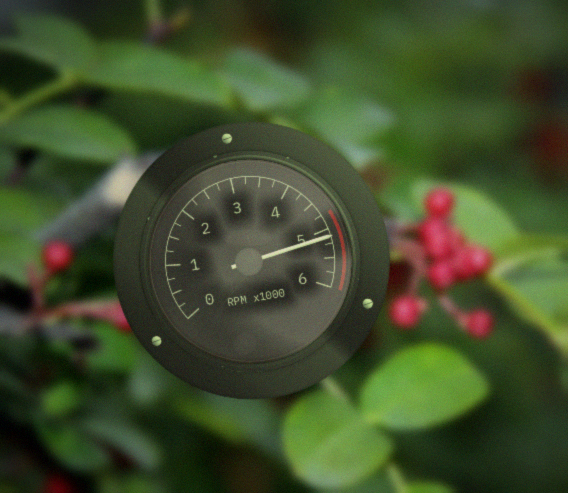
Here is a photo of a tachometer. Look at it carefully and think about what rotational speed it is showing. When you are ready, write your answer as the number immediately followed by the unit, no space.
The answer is 5125rpm
